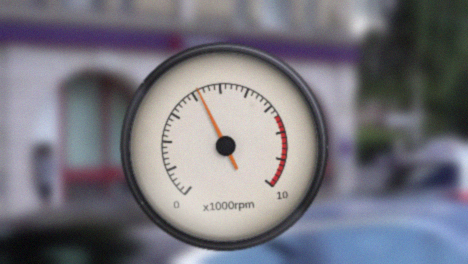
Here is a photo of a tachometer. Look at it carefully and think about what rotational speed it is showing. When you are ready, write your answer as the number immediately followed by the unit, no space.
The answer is 4200rpm
